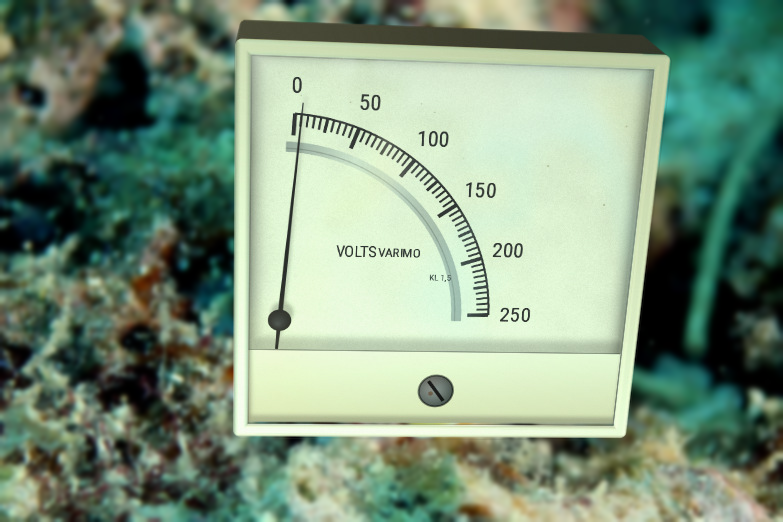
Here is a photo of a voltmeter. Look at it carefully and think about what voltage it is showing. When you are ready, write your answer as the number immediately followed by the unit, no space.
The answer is 5V
